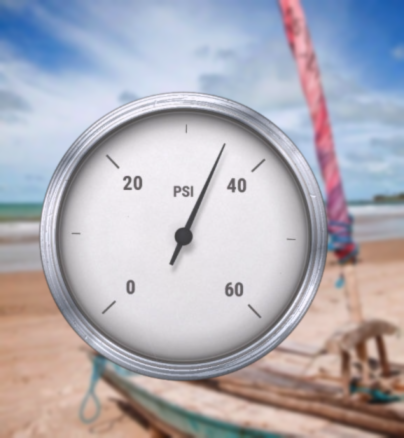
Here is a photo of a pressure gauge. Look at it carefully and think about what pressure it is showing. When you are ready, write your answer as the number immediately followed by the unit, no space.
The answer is 35psi
